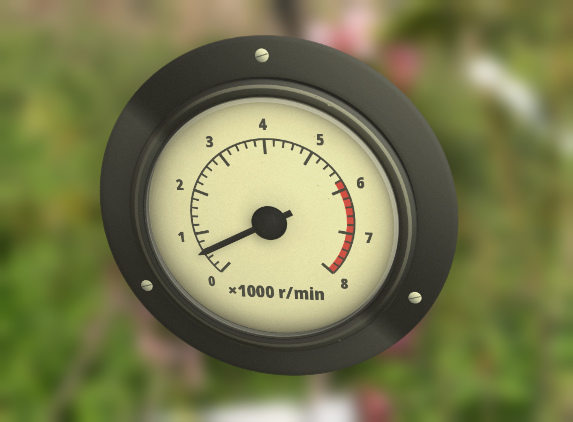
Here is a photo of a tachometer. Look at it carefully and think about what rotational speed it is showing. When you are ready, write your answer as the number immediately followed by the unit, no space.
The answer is 600rpm
